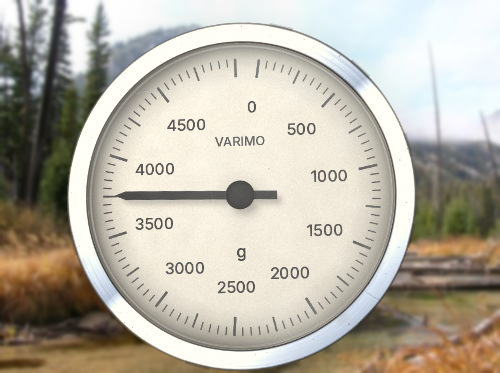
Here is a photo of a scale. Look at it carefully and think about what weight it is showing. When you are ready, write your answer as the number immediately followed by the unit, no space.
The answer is 3750g
